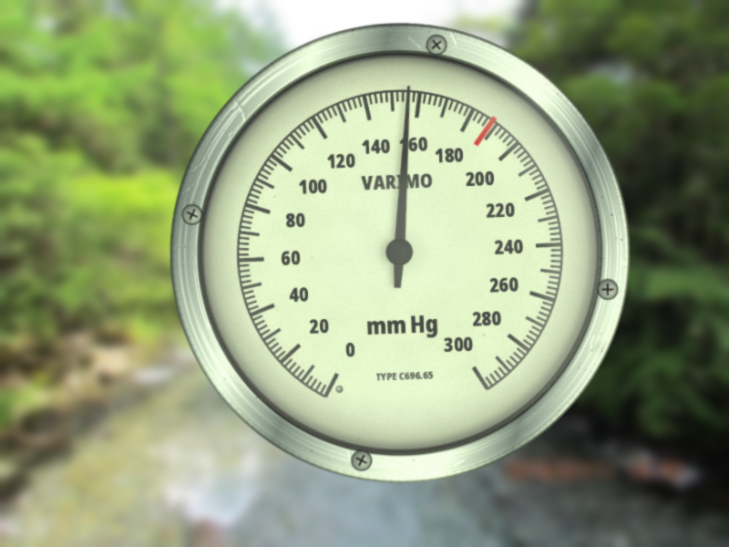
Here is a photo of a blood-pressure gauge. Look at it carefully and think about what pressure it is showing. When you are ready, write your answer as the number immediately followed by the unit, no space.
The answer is 156mmHg
